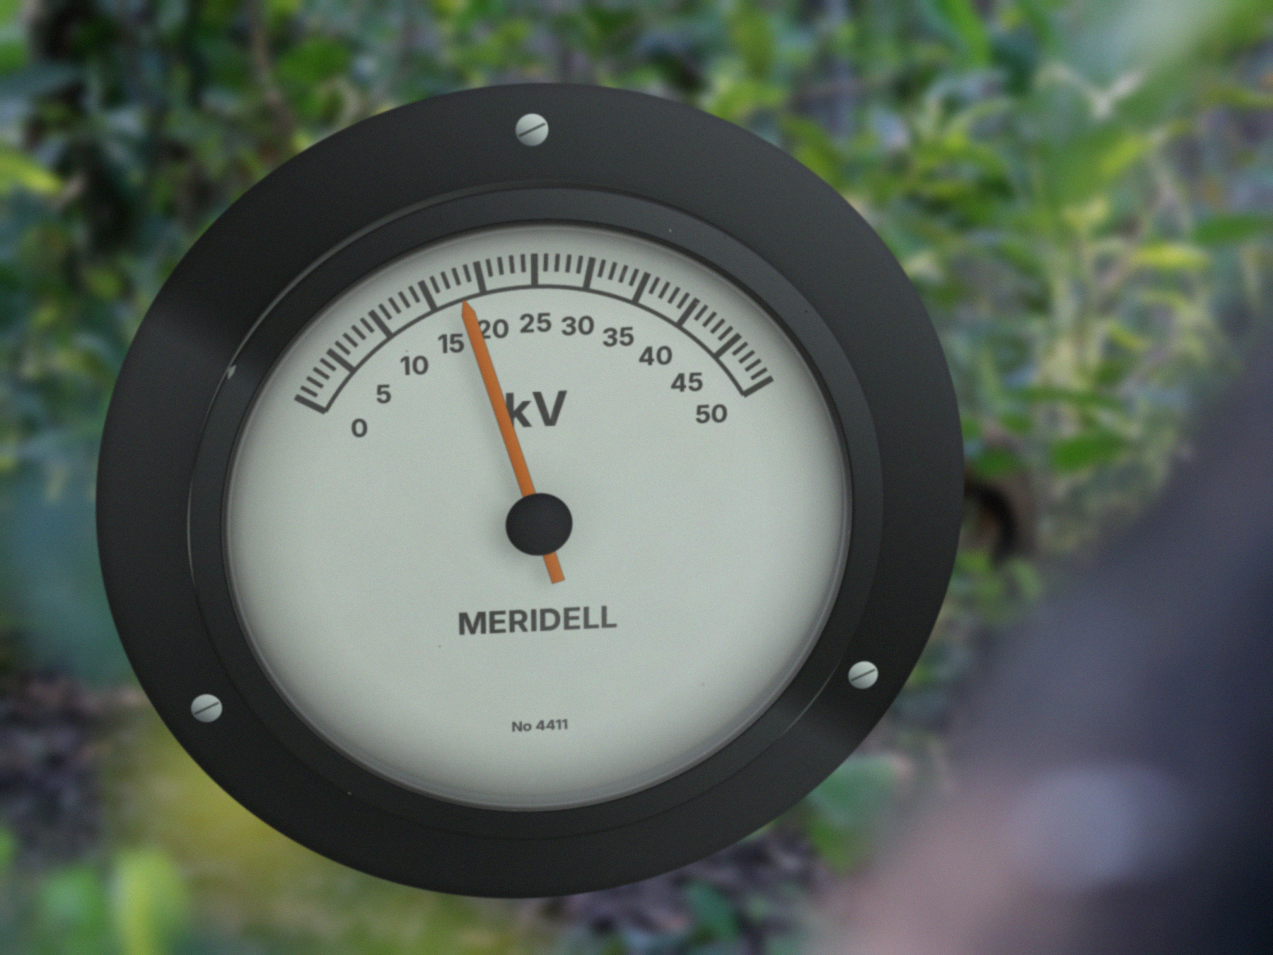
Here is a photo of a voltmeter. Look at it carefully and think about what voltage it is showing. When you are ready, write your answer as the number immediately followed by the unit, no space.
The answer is 18kV
